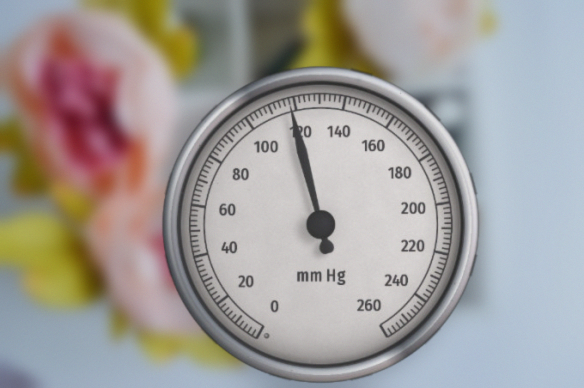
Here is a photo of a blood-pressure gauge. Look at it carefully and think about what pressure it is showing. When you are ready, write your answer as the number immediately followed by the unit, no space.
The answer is 118mmHg
